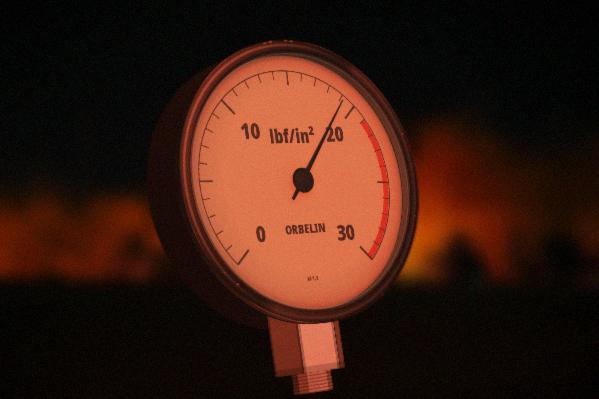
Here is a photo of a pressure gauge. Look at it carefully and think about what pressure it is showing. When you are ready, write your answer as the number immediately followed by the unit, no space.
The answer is 19psi
